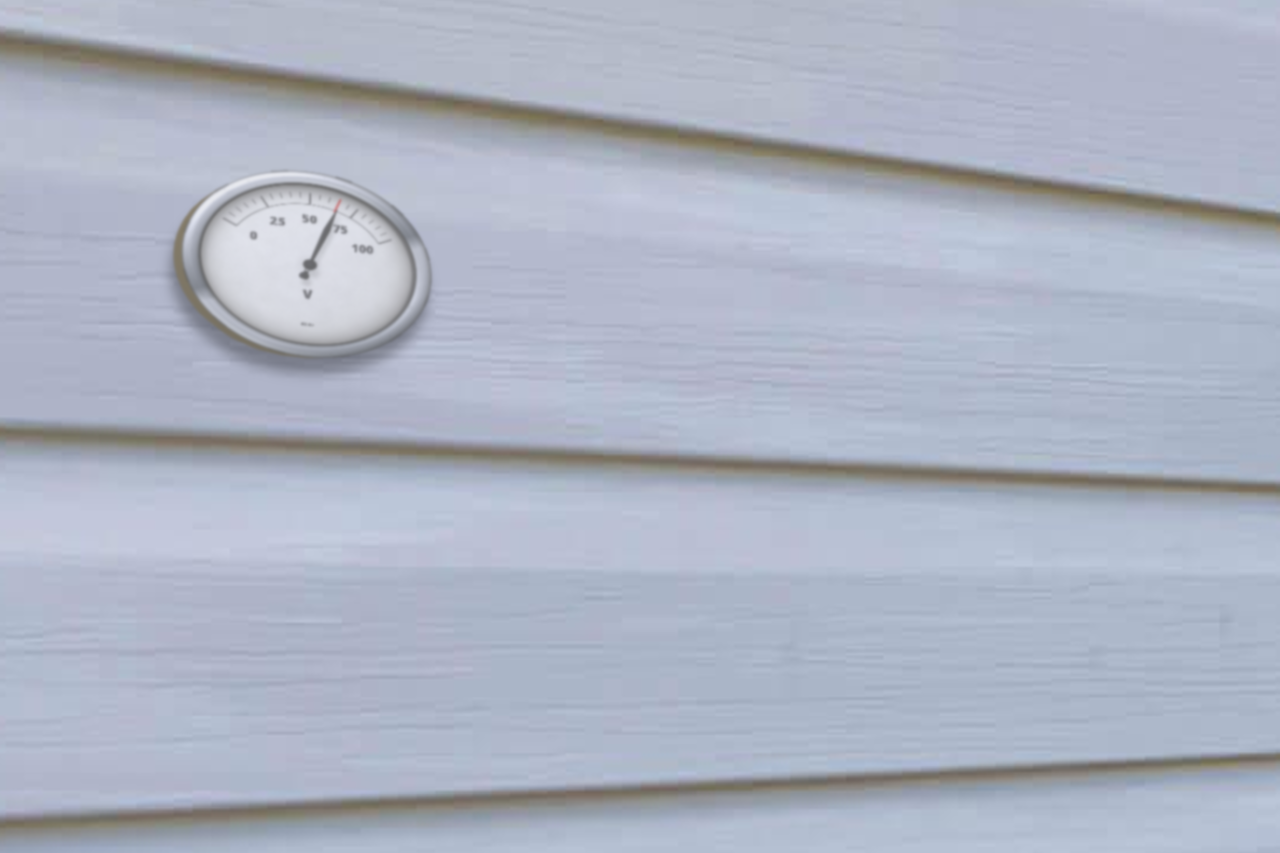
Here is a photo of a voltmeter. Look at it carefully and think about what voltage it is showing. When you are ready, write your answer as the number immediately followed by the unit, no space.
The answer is 65V
